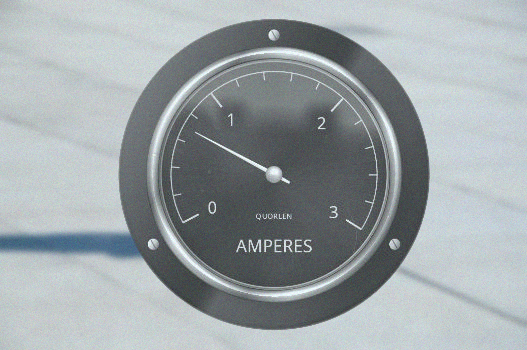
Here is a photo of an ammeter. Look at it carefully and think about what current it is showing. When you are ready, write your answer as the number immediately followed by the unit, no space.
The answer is 0.7A
